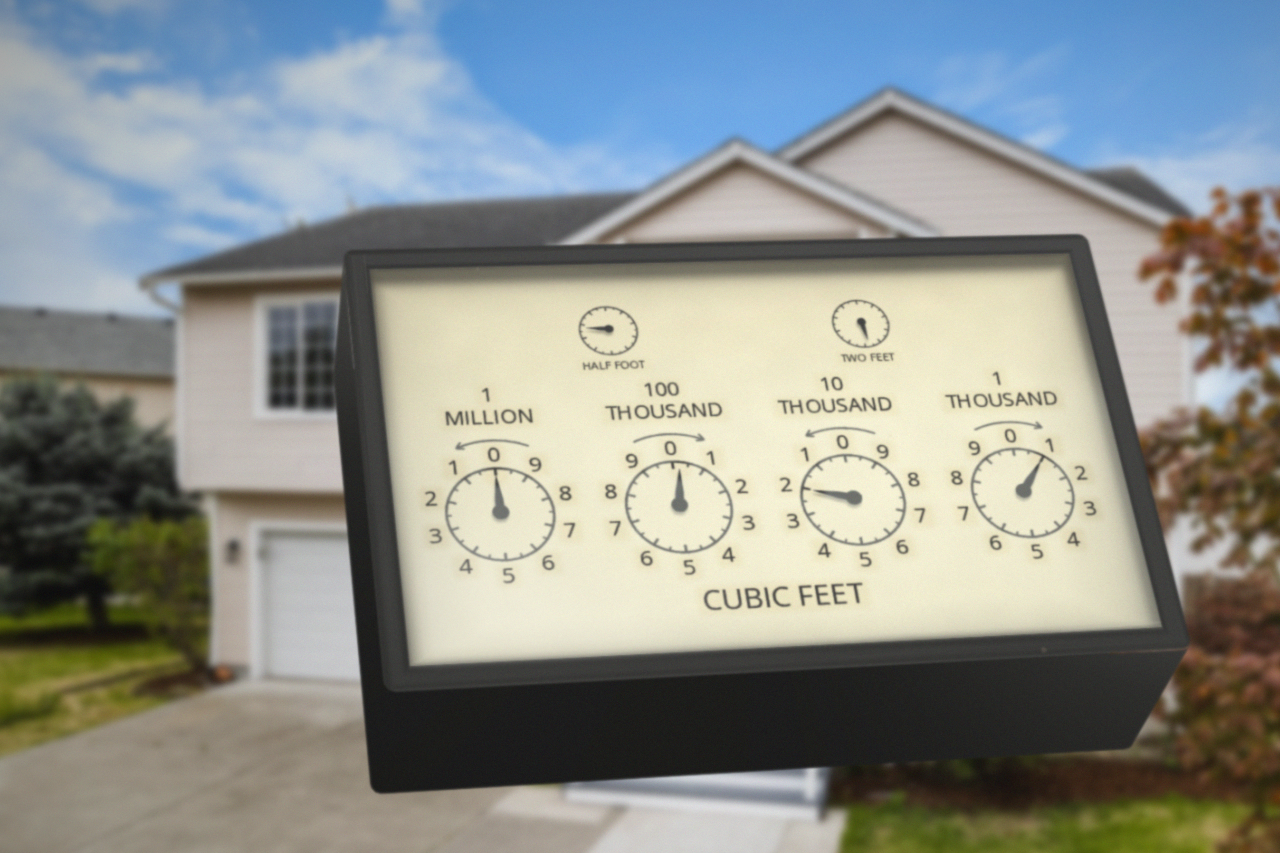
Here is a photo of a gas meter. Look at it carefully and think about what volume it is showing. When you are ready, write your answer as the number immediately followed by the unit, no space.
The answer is 2100ft³
